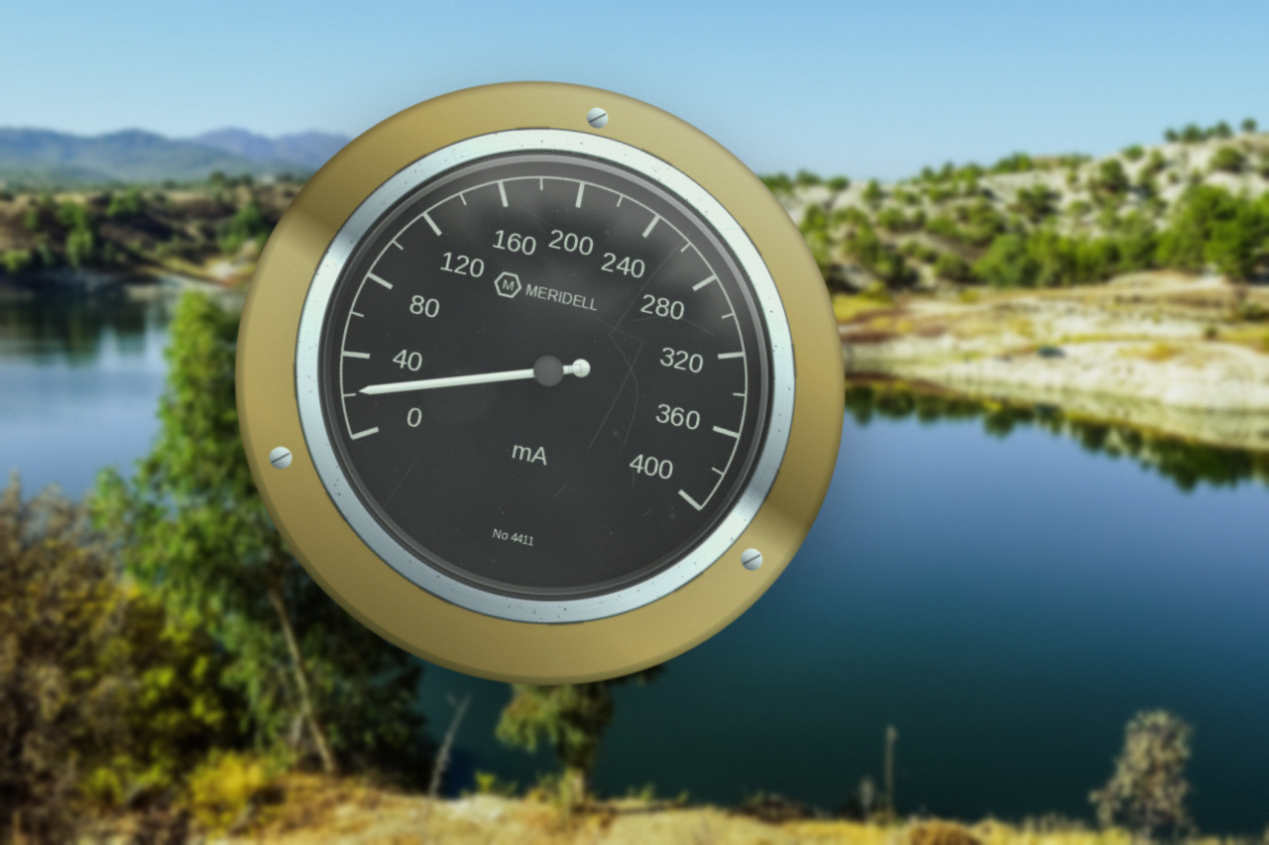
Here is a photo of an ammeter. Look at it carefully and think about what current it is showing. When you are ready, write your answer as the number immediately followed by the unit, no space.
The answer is 20mA
